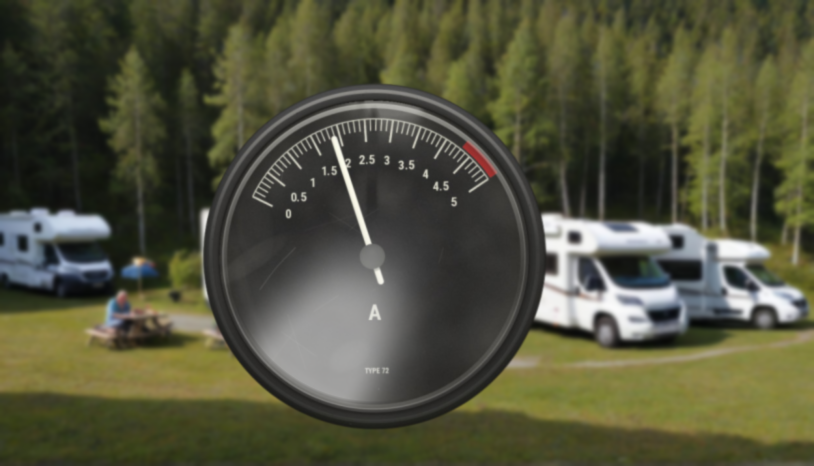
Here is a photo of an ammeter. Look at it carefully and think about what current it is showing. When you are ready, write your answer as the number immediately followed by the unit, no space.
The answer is 1.9A
